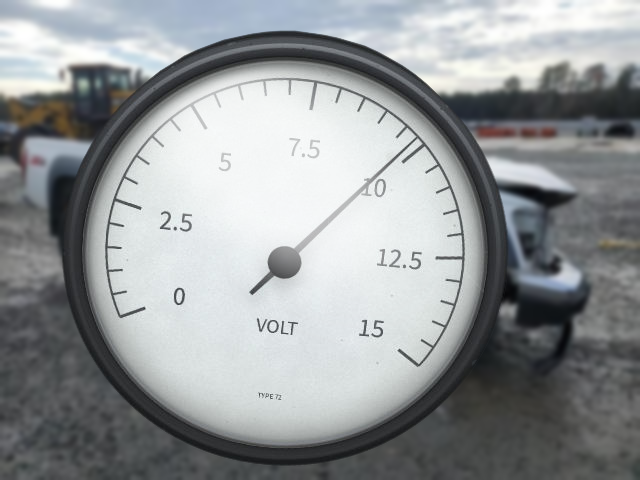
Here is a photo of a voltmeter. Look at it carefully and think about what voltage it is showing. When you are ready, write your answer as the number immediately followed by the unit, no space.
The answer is 9.75V
